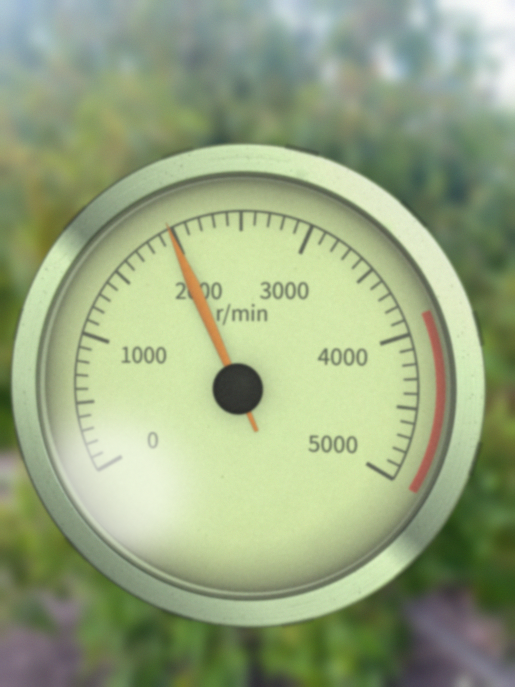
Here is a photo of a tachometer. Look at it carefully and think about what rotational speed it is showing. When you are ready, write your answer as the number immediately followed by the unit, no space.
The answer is 2000rpm
